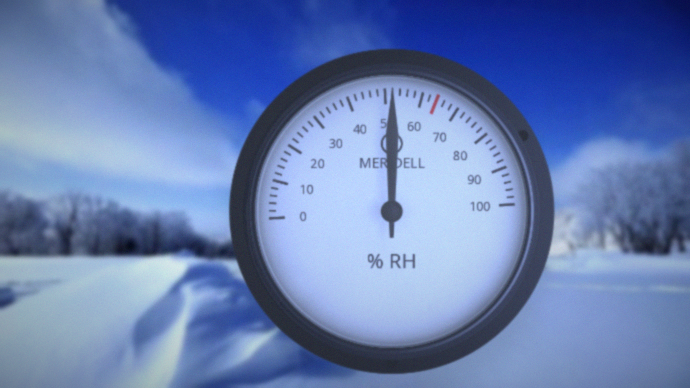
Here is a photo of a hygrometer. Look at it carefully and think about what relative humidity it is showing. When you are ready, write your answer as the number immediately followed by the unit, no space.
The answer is 52%
